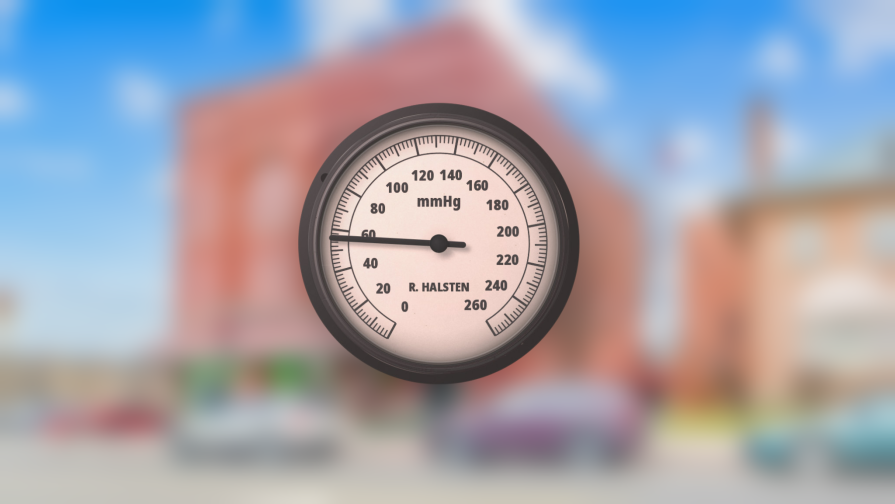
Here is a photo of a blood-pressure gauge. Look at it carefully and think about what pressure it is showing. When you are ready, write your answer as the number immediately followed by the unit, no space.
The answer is 56mmHg
